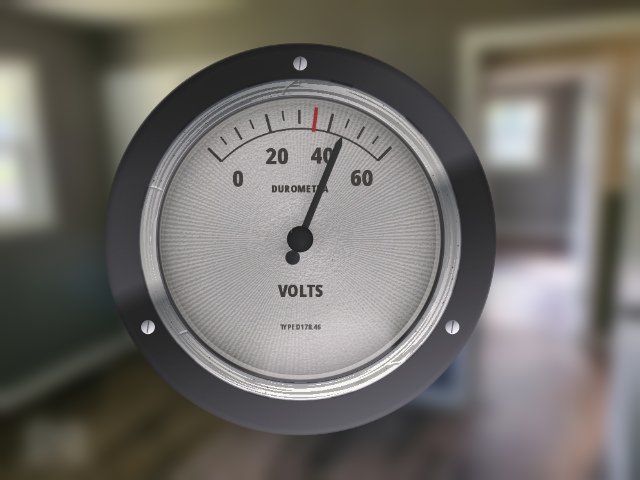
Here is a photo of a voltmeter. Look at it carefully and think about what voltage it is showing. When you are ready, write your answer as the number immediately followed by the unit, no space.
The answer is 45V
